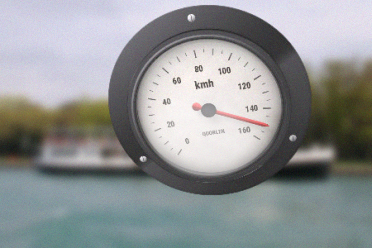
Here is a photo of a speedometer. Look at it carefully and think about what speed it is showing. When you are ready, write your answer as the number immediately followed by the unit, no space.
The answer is 150km/h
